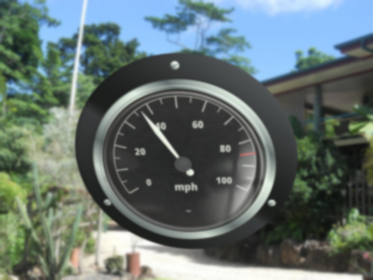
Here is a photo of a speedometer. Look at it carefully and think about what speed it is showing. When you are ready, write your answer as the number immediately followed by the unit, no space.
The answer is 37.5mph
